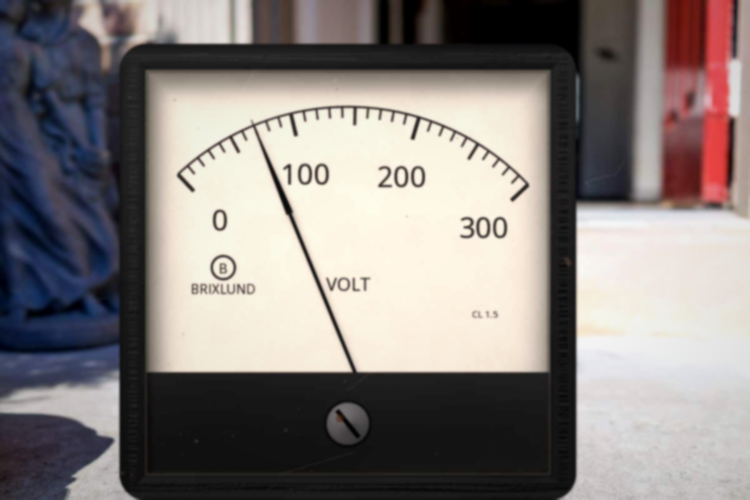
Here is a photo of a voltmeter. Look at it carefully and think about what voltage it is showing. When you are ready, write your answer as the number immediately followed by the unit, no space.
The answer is 70V
